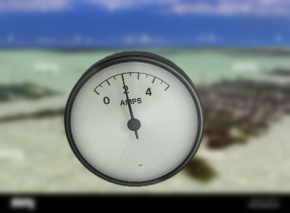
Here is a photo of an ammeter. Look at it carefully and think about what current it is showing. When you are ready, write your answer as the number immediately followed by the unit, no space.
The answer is 2A
